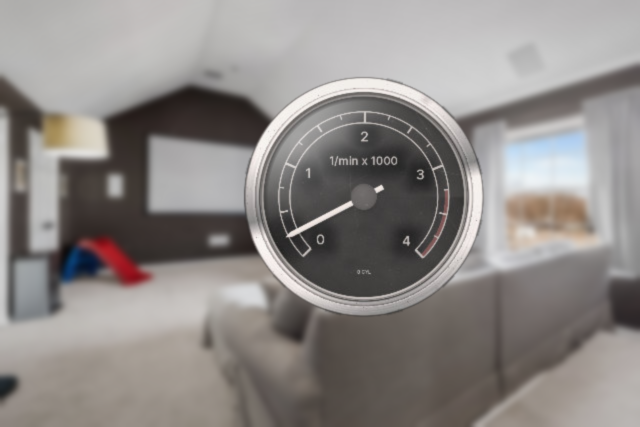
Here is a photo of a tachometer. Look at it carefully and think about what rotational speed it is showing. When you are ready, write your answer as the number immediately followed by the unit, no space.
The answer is 250rpm
